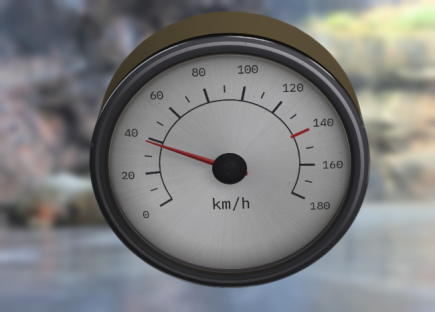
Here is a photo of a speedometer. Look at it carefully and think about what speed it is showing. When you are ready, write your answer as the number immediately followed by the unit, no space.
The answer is 40km/h
